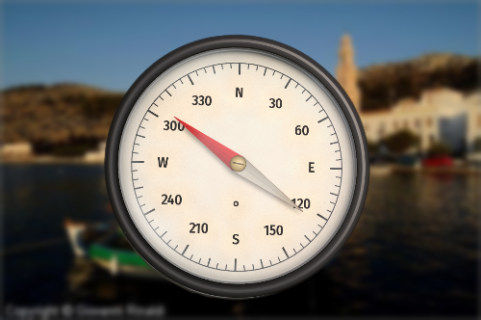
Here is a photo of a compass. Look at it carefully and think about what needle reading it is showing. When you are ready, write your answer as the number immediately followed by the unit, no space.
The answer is 305°
